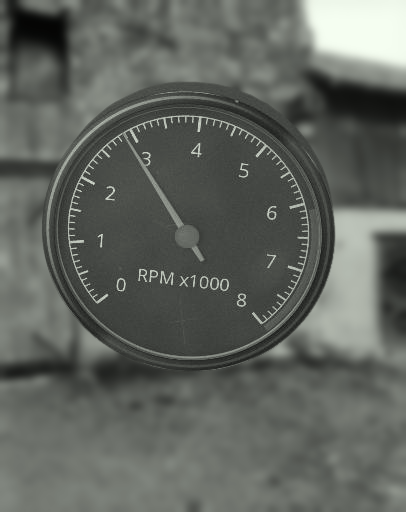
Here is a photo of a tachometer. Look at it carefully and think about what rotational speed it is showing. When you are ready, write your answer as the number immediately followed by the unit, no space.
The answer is 2900rpm
